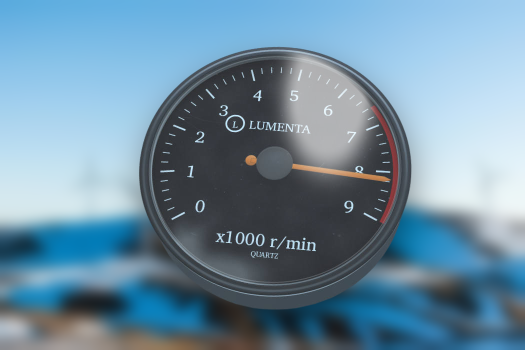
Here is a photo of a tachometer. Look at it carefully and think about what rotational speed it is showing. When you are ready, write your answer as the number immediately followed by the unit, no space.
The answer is 8200rpm
